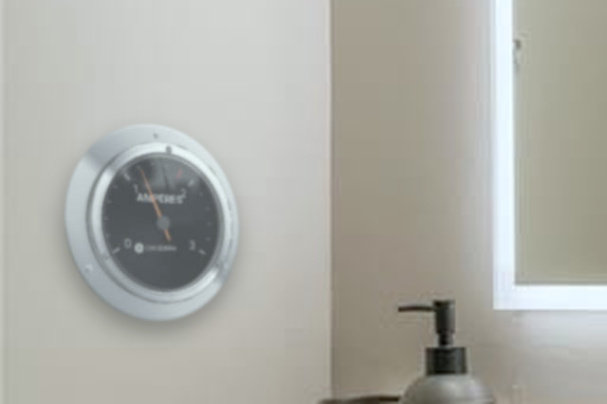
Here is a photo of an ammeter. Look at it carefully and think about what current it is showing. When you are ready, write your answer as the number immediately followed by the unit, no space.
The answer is 1.2A
